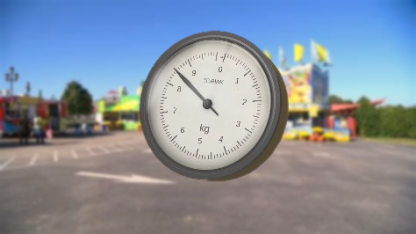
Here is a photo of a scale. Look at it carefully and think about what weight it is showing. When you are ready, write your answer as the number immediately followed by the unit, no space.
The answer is 8.5kg
